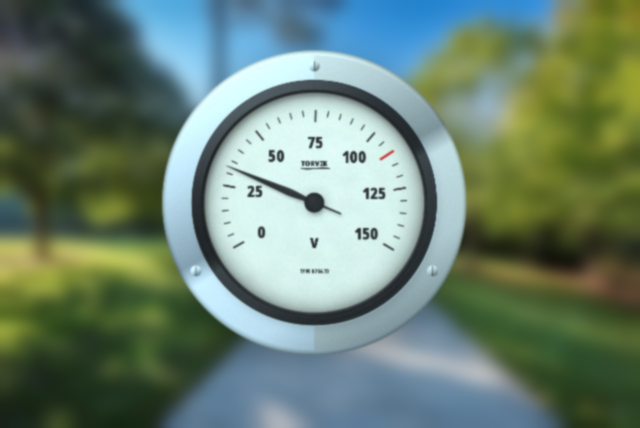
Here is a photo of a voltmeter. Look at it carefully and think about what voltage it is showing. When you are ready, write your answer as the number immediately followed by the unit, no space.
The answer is 32.5V
